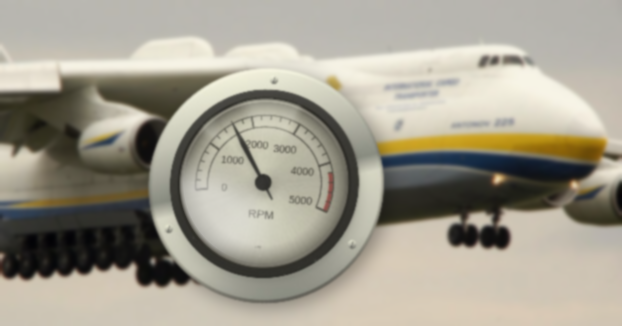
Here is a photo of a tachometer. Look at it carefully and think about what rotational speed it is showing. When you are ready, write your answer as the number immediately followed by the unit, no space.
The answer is 1600rpm
